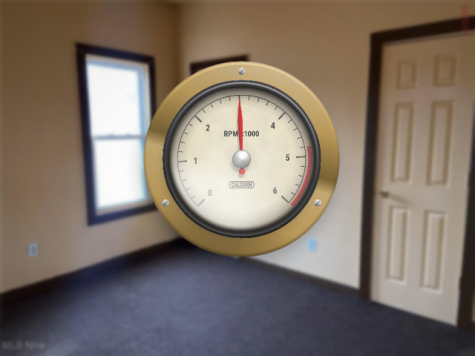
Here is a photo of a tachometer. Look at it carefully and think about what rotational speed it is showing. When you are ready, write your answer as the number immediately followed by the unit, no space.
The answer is 3000rpm
